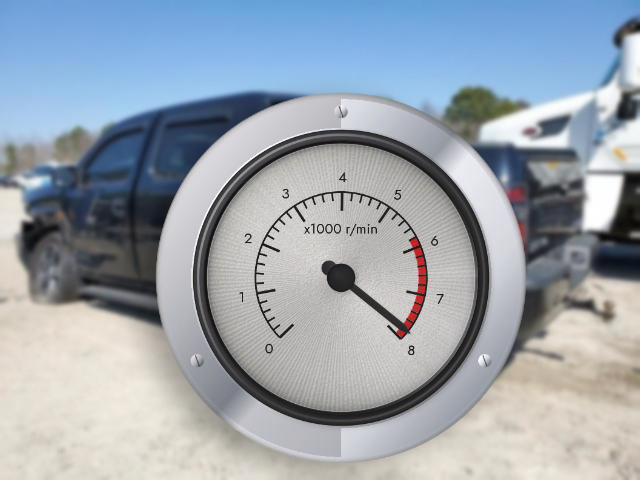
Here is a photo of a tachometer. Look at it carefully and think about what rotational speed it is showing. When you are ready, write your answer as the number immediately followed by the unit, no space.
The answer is 7800rpm
